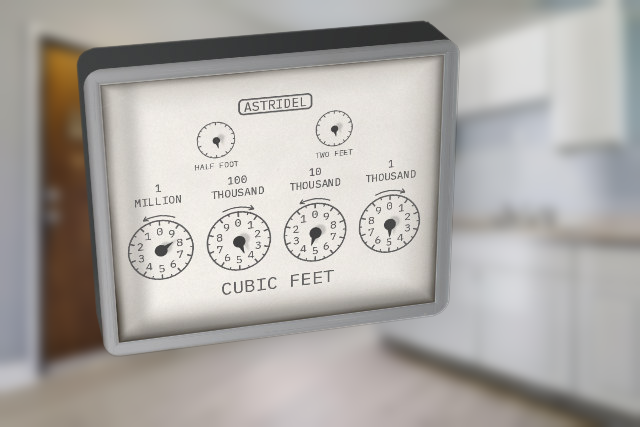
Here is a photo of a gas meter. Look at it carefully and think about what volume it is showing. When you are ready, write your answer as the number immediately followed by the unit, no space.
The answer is 844500ft³
